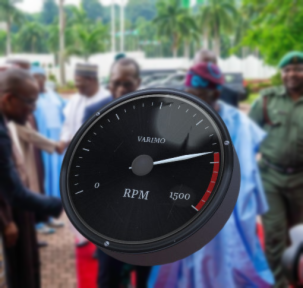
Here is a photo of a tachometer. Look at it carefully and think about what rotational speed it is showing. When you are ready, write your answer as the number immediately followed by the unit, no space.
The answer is 1200rpm
